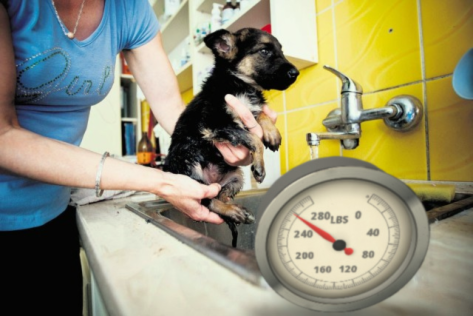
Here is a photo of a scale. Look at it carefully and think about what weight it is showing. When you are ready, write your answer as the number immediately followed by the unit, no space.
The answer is 260lb
